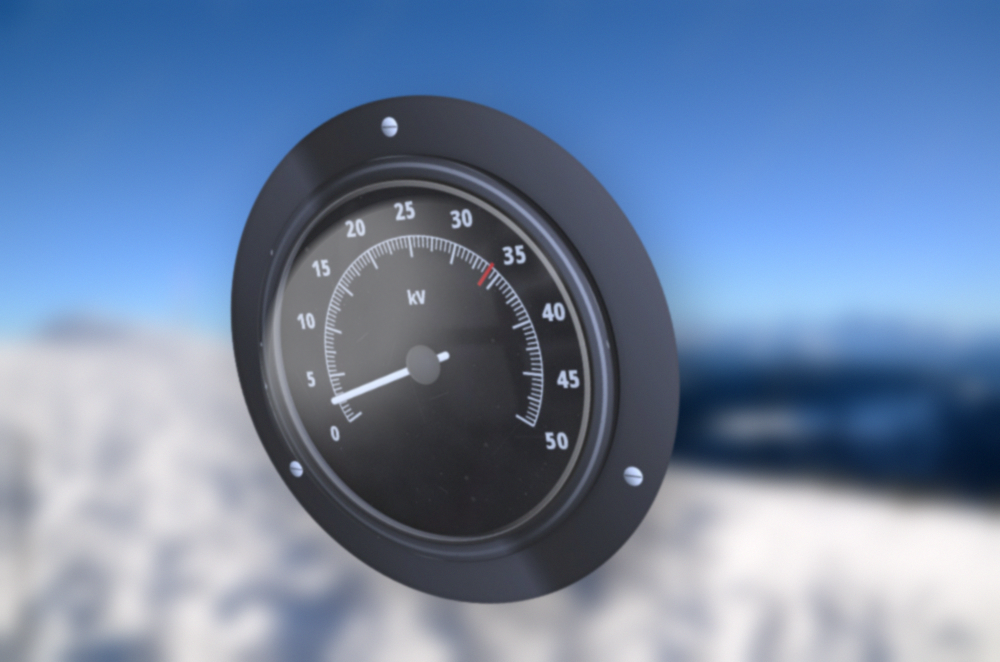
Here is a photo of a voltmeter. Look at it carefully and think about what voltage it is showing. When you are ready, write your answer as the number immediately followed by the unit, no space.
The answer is 2.5kV
